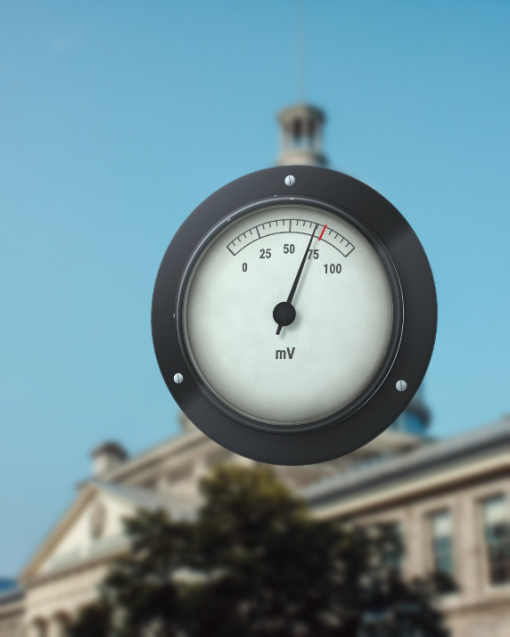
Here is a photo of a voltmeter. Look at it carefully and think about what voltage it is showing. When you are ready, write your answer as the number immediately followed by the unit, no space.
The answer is 70mV
